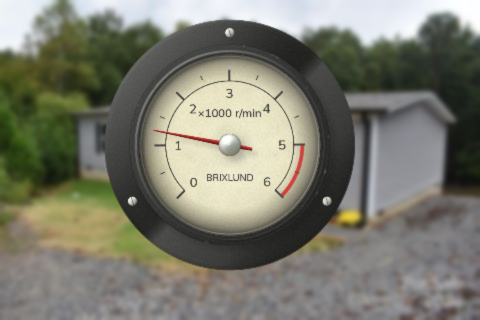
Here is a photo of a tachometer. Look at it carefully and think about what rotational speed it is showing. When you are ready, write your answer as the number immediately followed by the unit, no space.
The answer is 1250rpm
